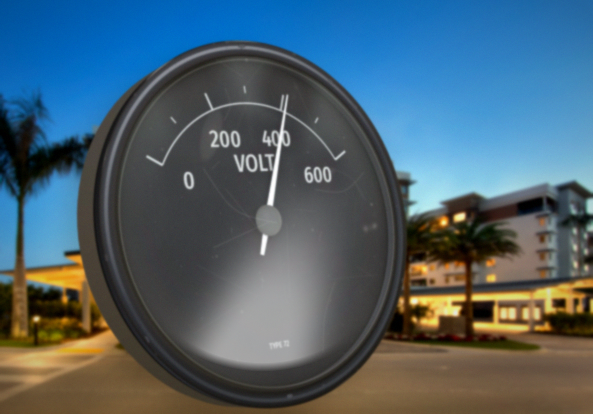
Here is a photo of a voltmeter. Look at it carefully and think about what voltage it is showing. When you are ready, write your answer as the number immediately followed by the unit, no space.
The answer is 400V
